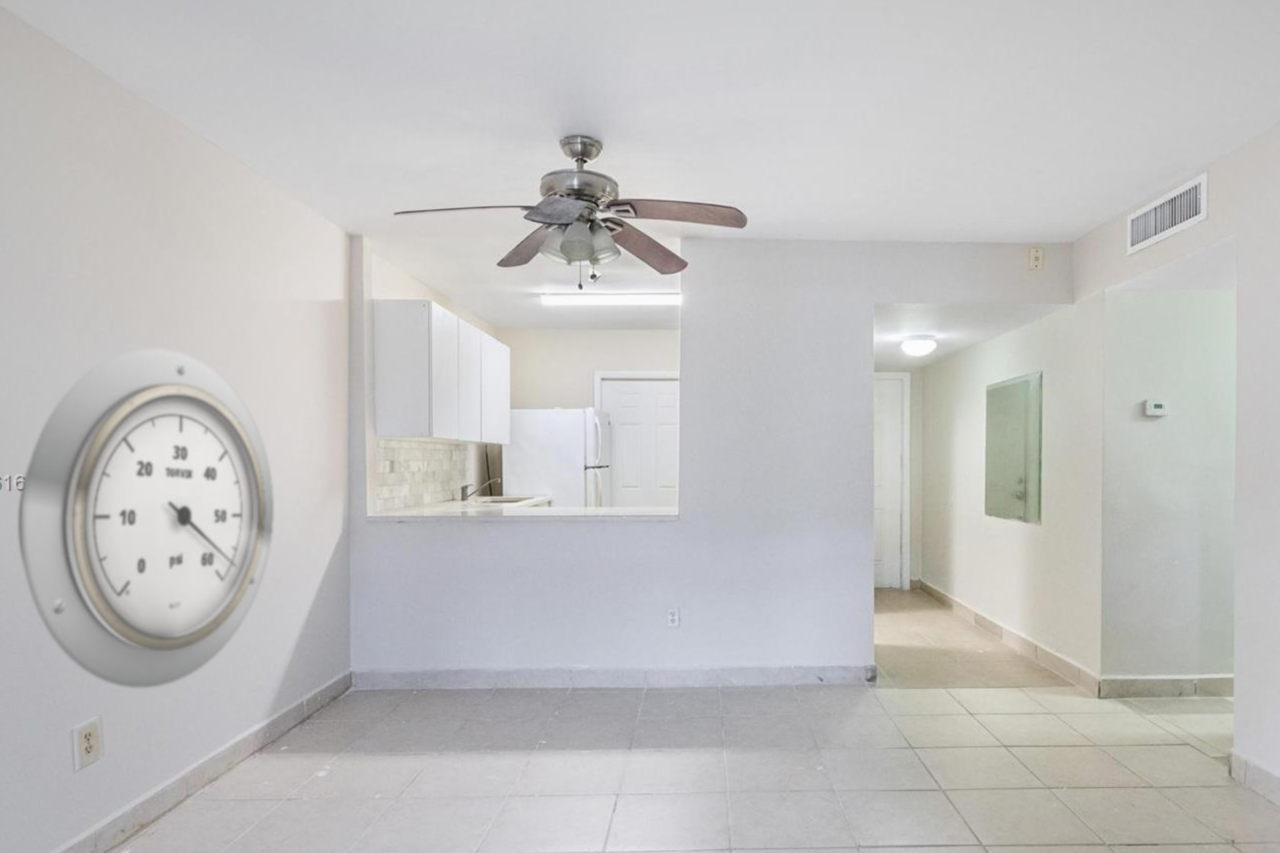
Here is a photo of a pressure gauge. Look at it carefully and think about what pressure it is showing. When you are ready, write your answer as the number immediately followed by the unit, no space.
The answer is 57.5psi
